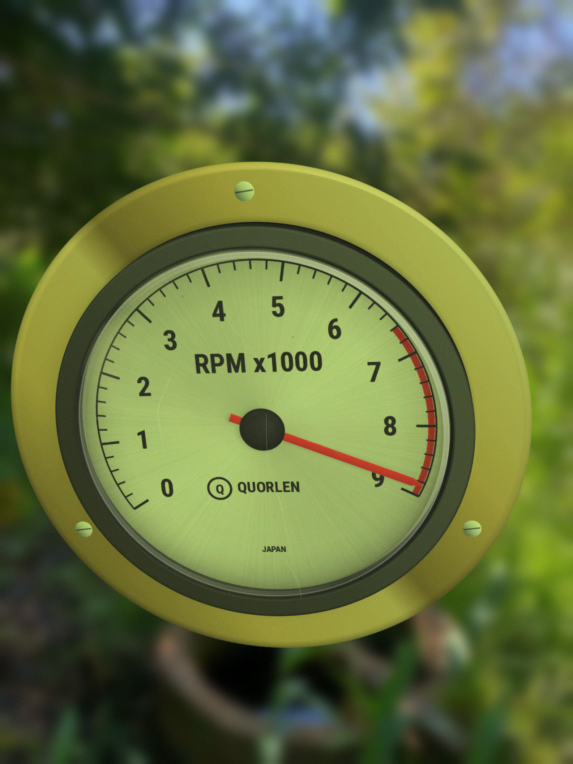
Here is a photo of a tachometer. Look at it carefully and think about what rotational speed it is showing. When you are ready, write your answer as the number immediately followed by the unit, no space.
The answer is 8800rpm
